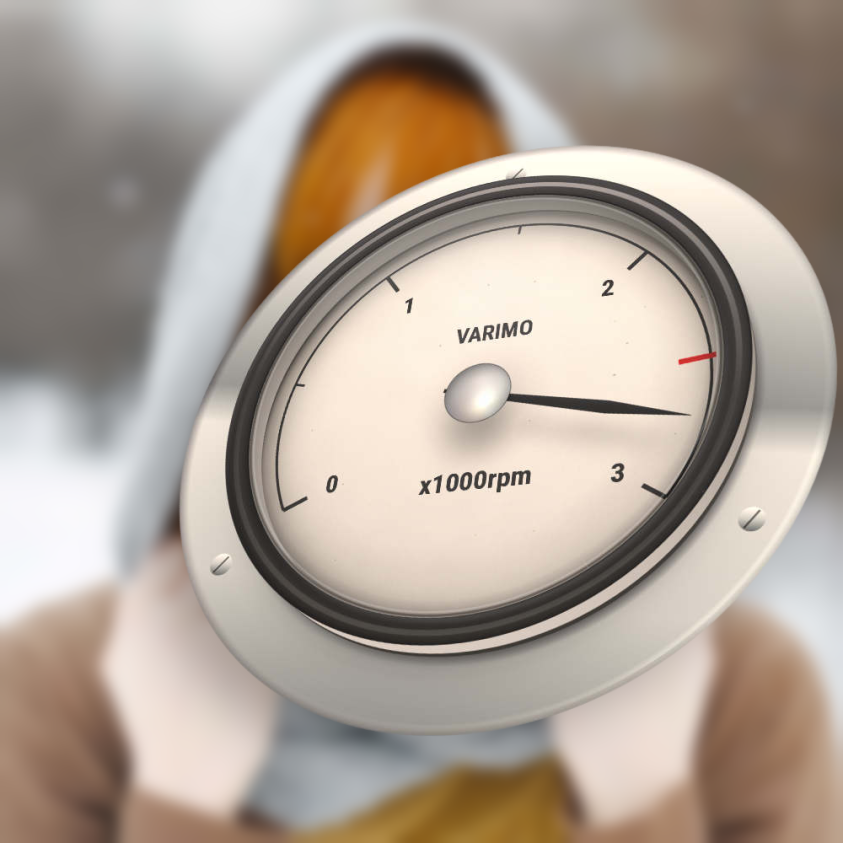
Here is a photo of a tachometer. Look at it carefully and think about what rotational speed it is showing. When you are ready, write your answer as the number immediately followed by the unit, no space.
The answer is 2750rpm
